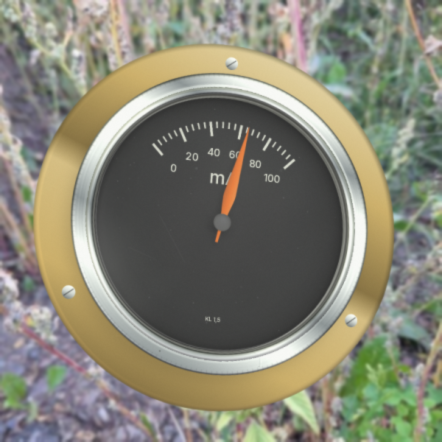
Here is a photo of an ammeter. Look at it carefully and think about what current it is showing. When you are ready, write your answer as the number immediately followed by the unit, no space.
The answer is 64mA
